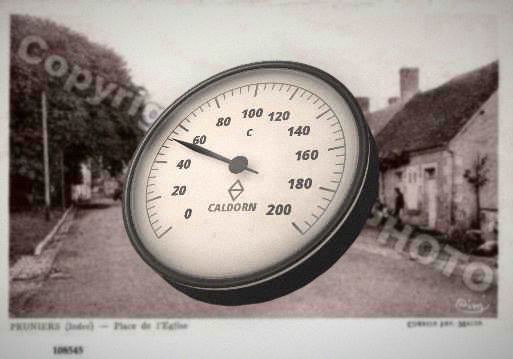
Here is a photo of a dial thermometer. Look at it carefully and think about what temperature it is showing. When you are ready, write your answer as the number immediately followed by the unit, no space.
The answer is 52°C
